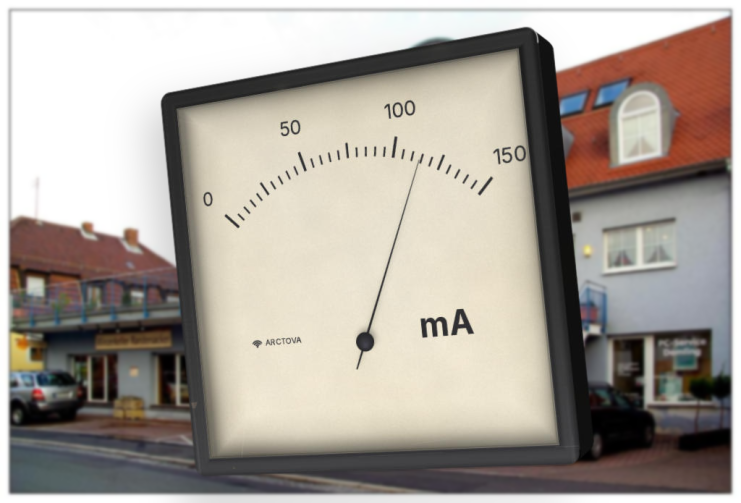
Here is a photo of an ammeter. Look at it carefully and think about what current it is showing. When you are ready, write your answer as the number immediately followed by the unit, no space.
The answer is 115mA
